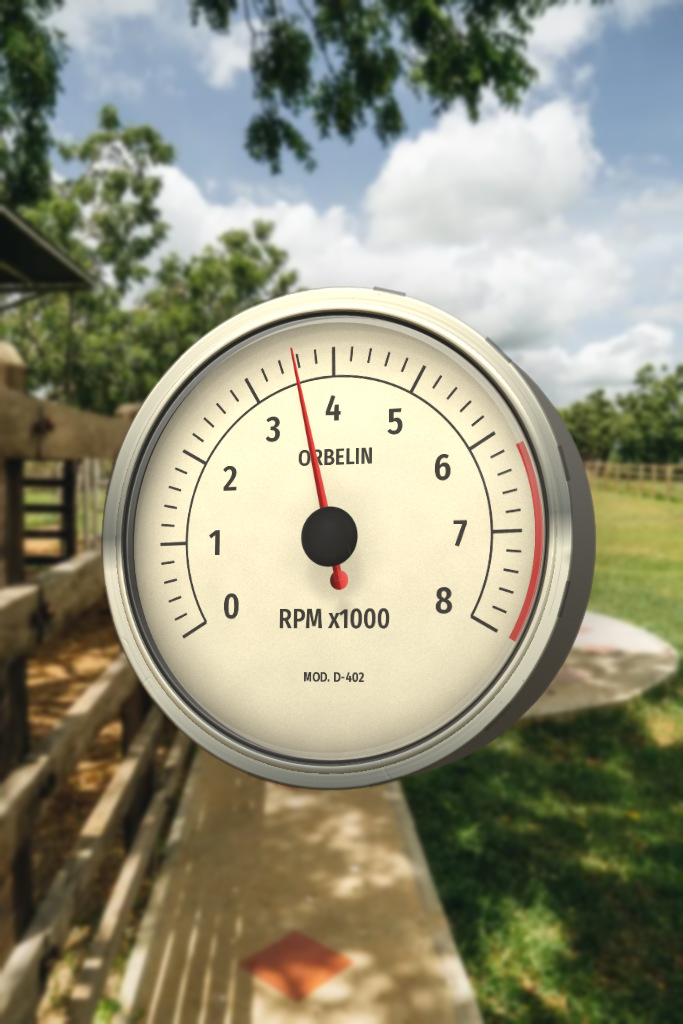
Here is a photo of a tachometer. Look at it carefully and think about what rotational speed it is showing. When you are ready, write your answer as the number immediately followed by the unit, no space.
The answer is 3600rpm
